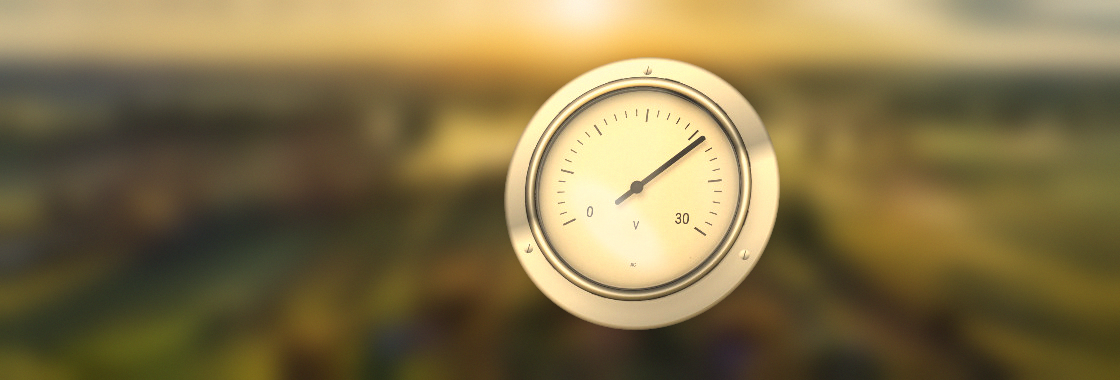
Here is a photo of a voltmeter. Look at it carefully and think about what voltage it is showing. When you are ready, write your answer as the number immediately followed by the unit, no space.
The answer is 21V
